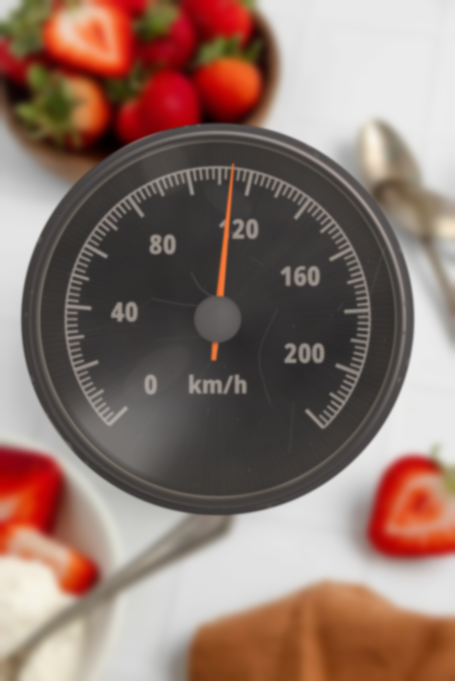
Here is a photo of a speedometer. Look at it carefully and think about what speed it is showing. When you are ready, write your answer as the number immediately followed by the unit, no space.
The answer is 114km/h
